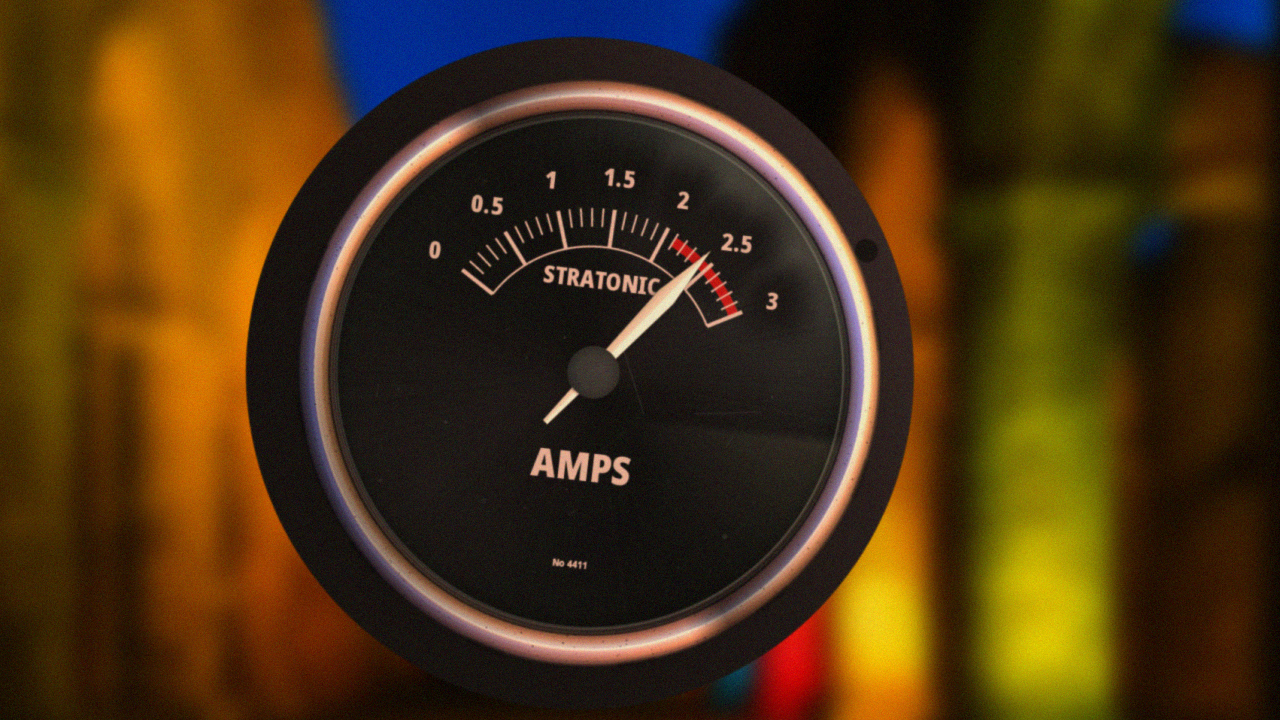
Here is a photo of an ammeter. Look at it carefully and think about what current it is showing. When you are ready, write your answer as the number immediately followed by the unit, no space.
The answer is 2.4A
